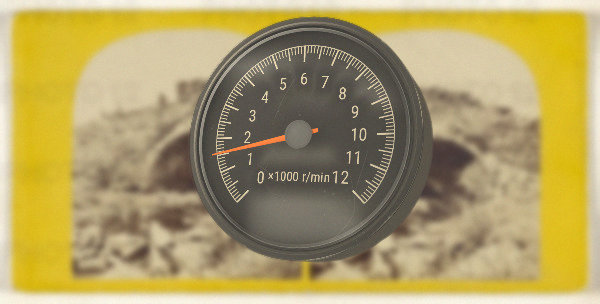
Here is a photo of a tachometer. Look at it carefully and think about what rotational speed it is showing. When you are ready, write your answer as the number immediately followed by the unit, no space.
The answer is 1500rpm
